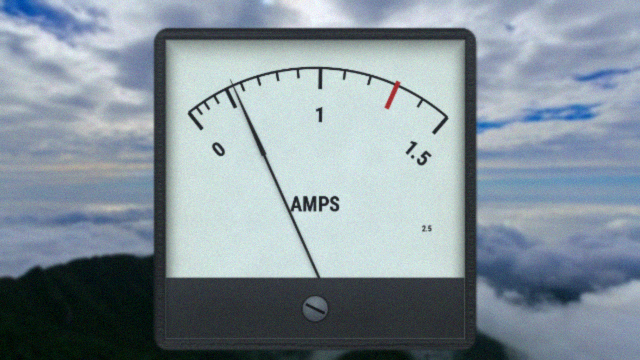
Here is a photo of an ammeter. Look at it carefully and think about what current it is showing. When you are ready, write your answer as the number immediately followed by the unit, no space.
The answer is 0.55A
